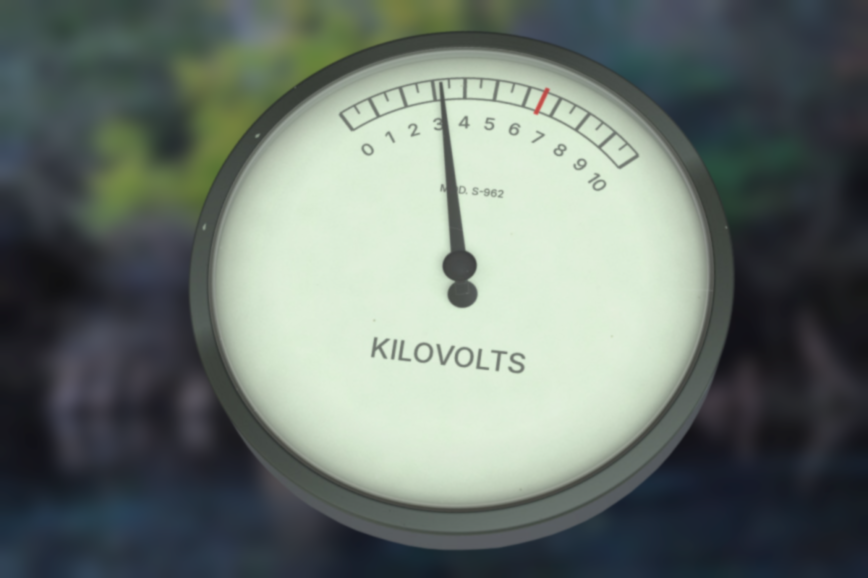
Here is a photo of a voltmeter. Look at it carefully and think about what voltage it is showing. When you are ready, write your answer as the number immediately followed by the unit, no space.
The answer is 3.25kV
